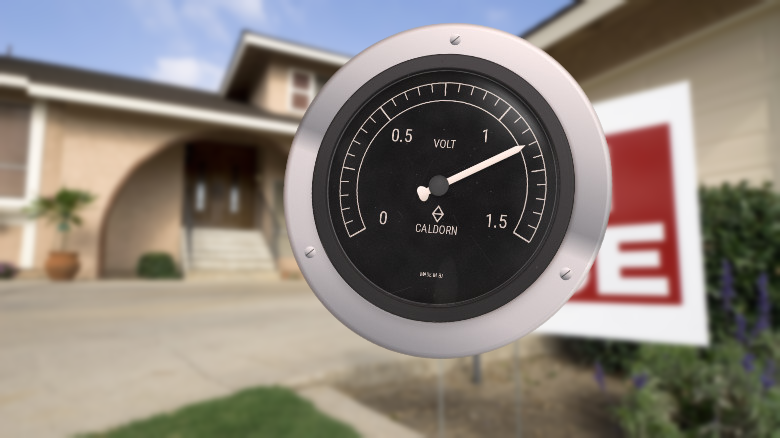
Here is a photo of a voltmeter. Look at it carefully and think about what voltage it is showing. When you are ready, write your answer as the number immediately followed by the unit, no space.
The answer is 1.15V
